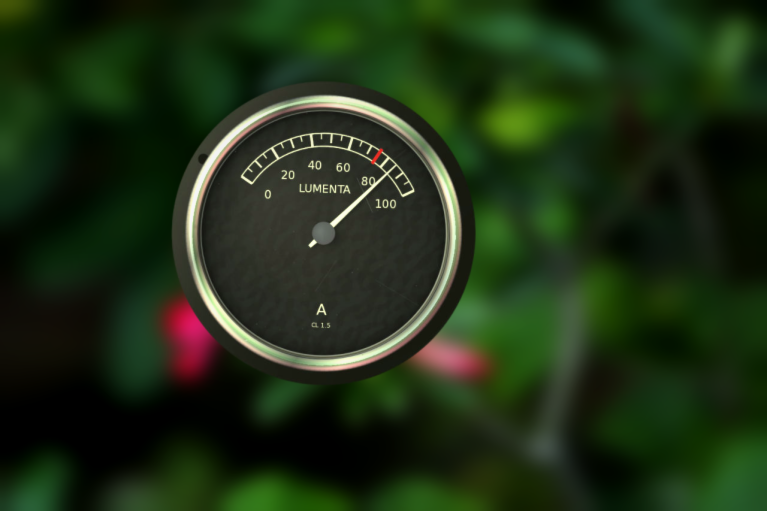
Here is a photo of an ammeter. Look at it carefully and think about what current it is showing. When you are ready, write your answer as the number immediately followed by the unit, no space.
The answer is 85A
